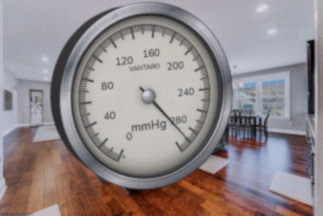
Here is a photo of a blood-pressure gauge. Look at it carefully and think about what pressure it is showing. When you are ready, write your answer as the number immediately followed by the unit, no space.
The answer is 290mmHg
